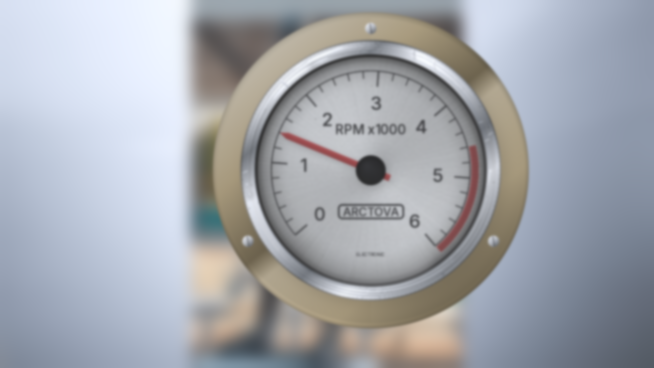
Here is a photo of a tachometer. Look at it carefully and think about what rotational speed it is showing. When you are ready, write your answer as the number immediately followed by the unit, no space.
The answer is 1400rpm
